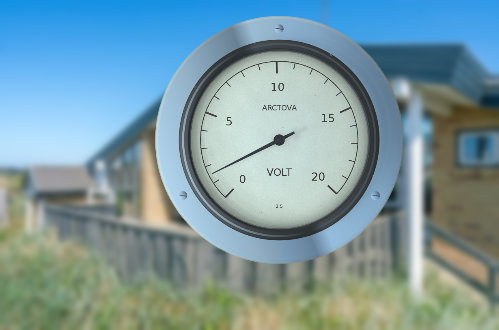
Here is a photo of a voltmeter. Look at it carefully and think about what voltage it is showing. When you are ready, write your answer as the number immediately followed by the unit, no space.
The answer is 1.5V
